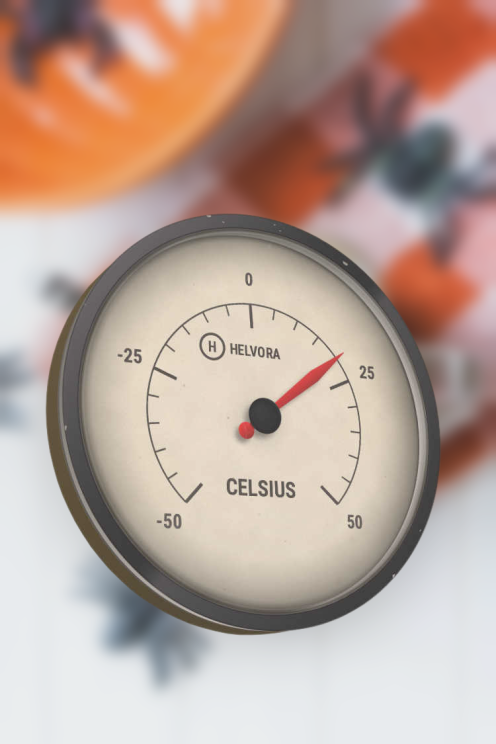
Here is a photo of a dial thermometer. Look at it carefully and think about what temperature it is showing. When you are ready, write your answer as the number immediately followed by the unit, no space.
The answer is 20°C
